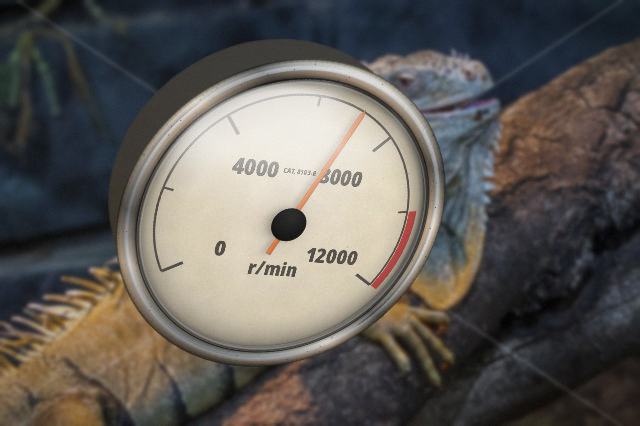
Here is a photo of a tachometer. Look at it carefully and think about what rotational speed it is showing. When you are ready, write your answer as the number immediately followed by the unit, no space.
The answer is 7000rpm
